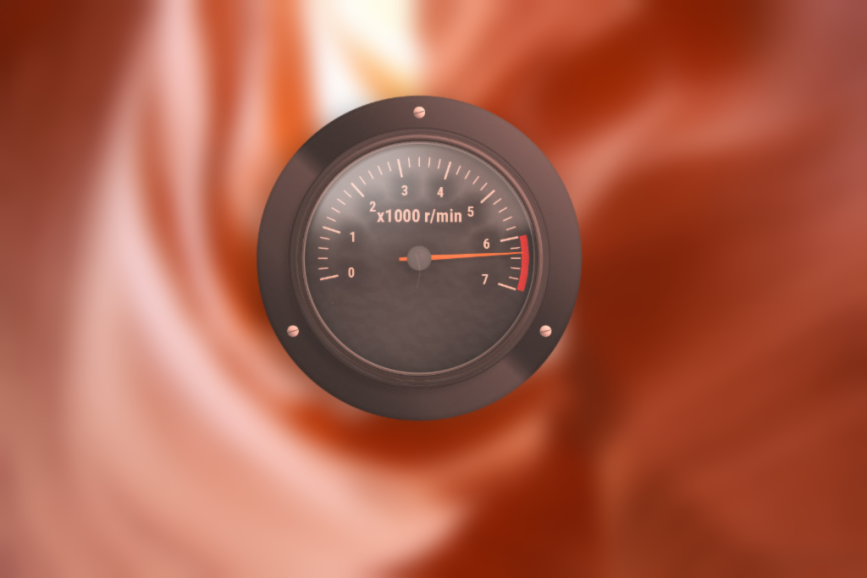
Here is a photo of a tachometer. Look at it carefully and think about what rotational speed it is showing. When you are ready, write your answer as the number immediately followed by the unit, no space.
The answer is 6300rpm
